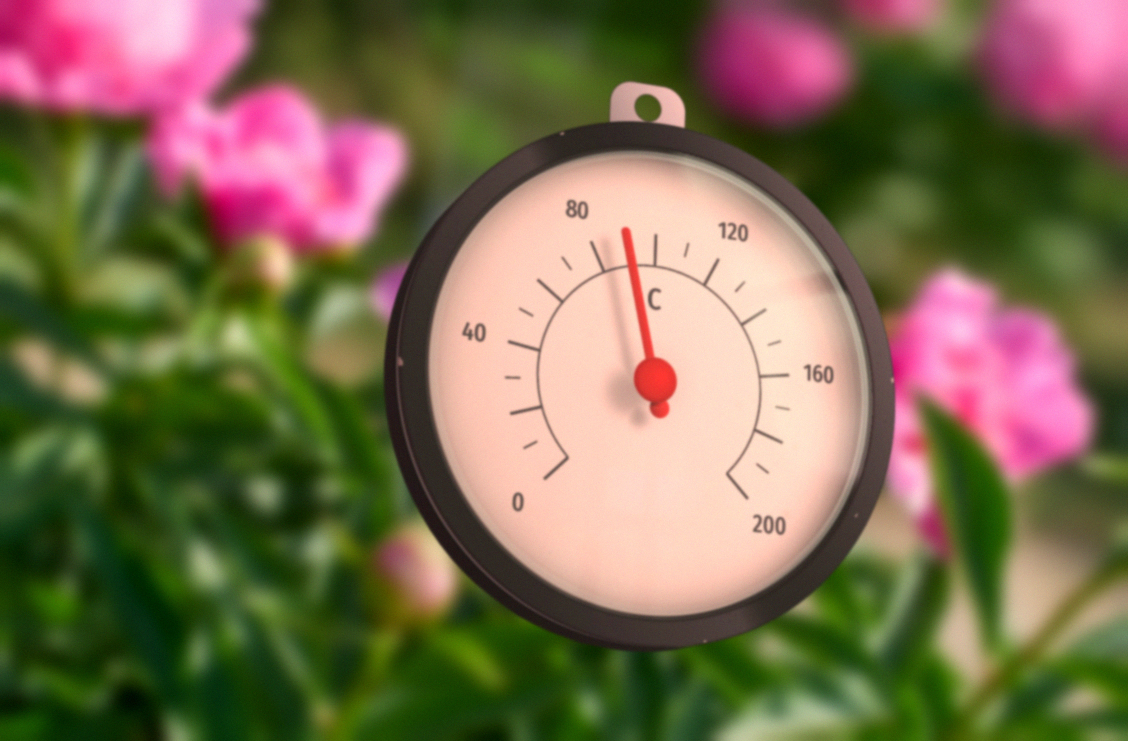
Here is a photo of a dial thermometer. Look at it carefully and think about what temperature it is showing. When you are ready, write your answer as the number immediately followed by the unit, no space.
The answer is 90°C
